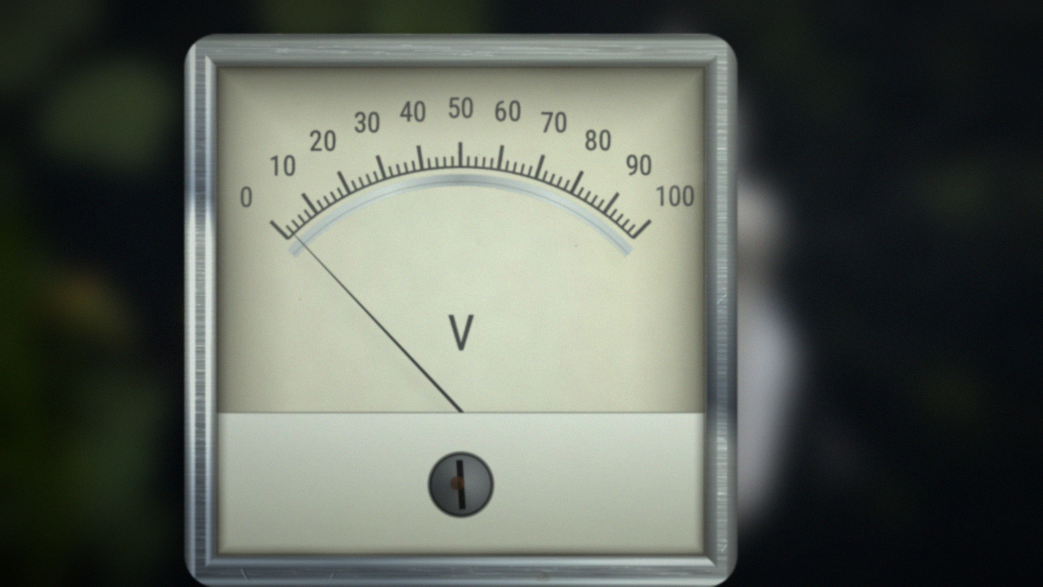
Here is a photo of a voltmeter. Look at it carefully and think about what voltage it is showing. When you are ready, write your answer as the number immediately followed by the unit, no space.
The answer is 2V
